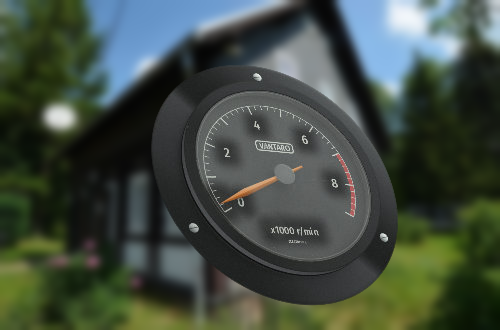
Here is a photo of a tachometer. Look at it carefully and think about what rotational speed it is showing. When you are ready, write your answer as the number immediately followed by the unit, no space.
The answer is 200rpm
